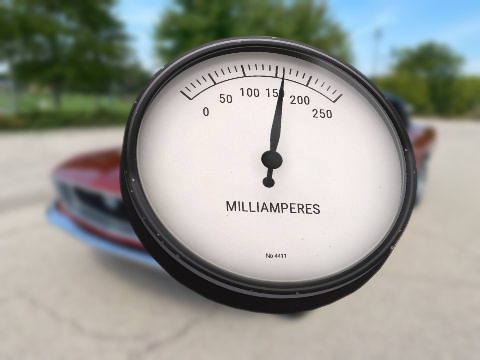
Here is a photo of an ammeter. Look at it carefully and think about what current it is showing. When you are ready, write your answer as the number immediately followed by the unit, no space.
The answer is 160mA
